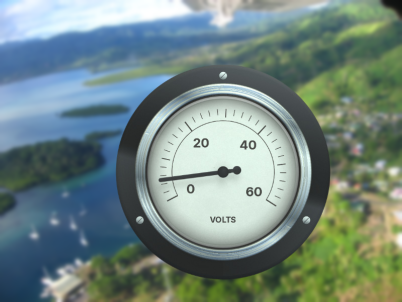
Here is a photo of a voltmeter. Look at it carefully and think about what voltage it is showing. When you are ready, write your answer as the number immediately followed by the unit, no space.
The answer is 5V
